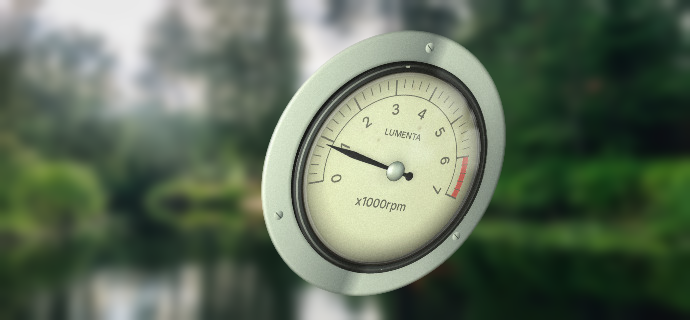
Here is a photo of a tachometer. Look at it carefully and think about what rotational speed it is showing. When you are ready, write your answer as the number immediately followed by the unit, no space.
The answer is 900rpm
